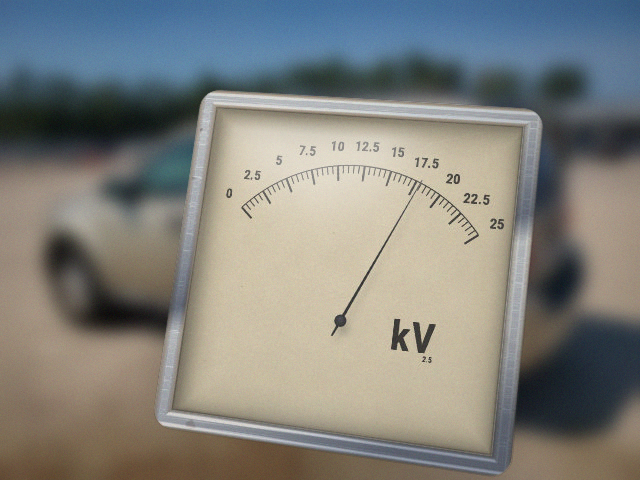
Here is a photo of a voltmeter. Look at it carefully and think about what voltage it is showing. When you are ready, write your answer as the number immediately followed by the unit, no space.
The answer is 18kV
